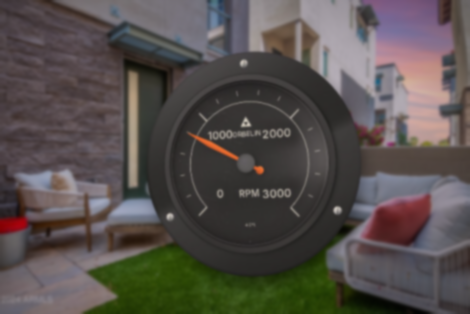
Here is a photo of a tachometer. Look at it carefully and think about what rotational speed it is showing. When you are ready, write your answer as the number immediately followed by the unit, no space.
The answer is 800rpm
